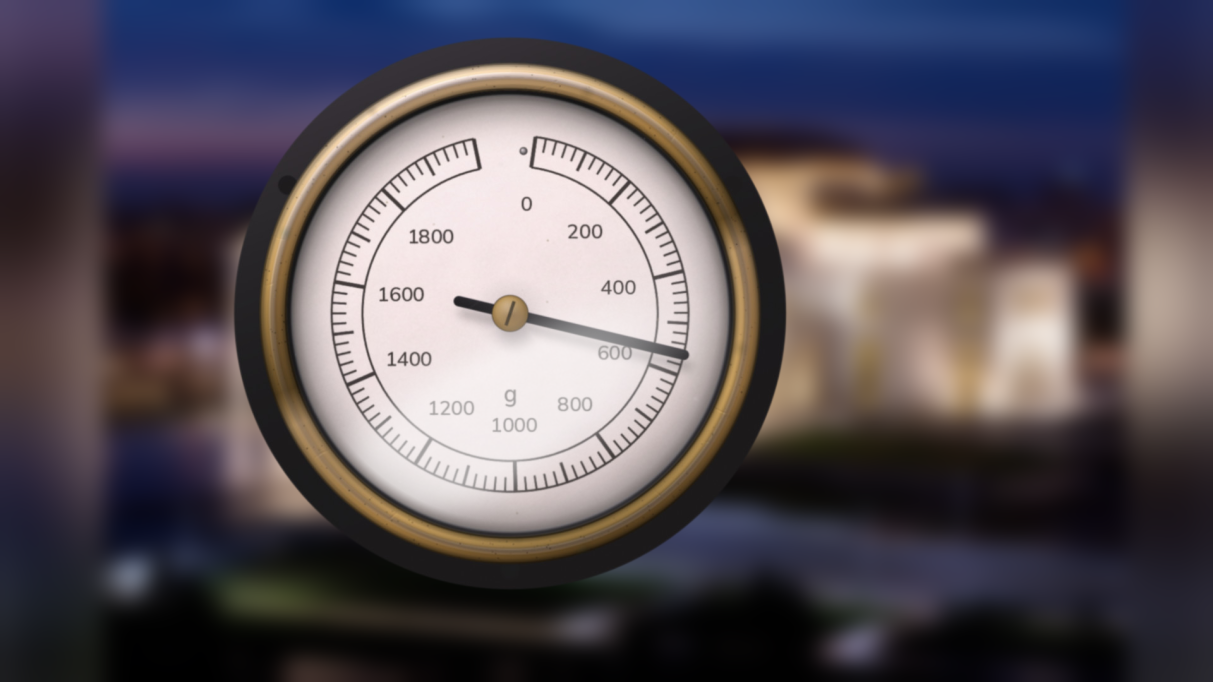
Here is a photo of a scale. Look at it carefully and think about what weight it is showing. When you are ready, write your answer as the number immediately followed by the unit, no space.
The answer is 560g
